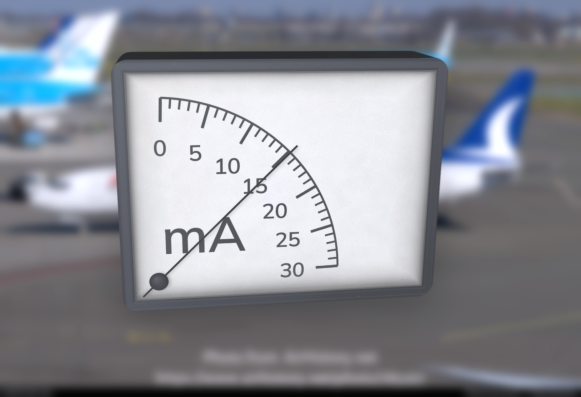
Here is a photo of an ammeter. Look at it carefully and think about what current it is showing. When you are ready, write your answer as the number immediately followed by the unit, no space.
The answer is 15mA
